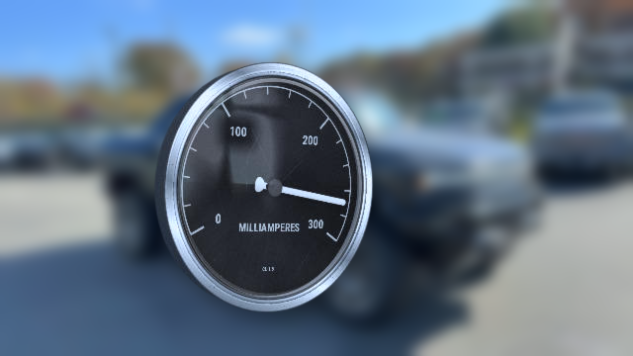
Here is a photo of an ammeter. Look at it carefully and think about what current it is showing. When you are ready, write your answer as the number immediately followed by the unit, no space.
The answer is 270mA
